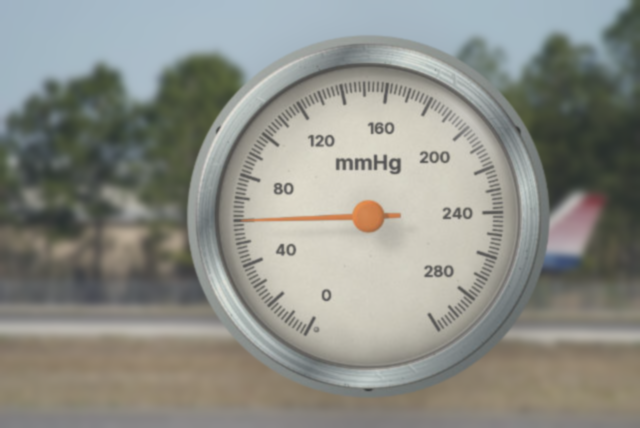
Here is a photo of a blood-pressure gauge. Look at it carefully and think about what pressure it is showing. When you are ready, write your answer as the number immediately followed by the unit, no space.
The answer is 60mmHg
